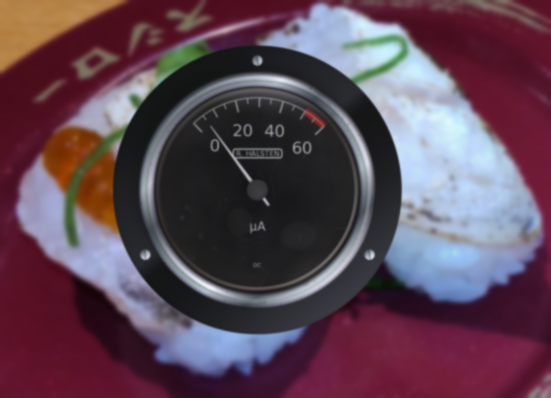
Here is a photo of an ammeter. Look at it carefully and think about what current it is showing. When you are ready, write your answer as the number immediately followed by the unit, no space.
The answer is 5µA
